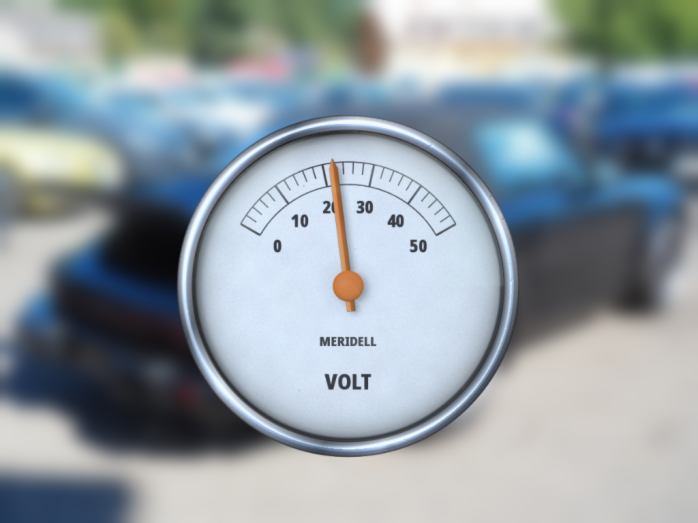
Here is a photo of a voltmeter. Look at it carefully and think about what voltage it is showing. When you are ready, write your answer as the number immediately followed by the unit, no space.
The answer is 22V
